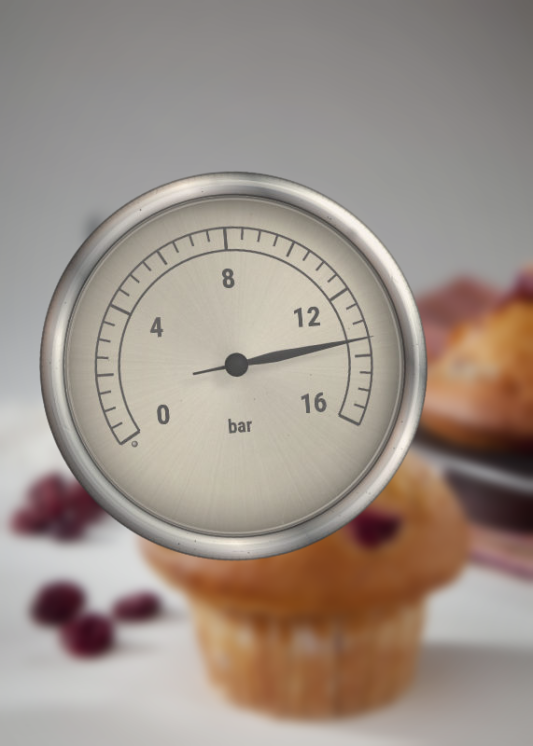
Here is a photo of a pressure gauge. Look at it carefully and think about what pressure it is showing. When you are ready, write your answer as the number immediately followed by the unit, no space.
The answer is 13.5bar
